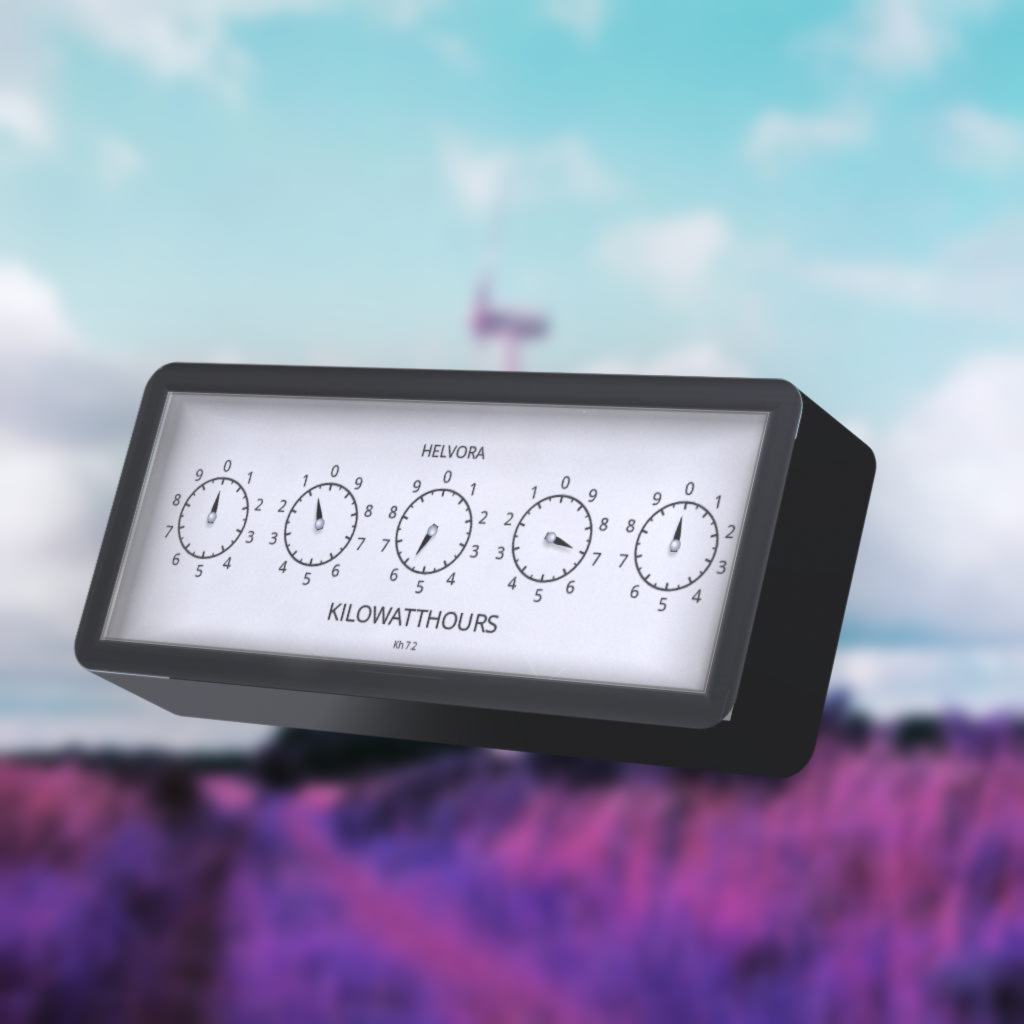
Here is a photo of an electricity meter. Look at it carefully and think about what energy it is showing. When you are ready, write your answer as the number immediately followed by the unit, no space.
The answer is 570kWh
